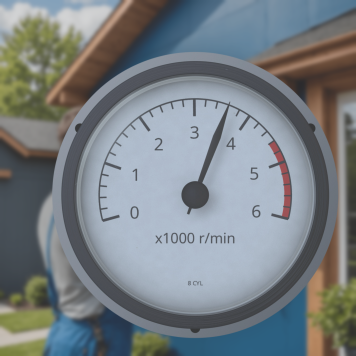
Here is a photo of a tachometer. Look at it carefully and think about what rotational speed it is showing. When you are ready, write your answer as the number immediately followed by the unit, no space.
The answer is 3600rpm
